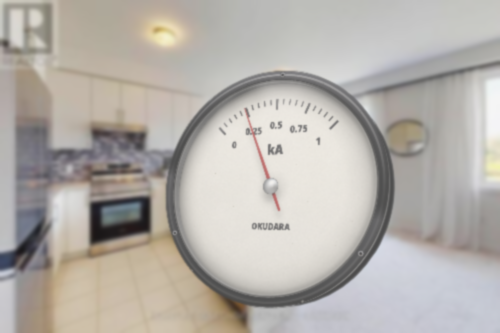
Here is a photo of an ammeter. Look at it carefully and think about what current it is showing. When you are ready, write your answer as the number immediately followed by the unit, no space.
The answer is 0.25kA
